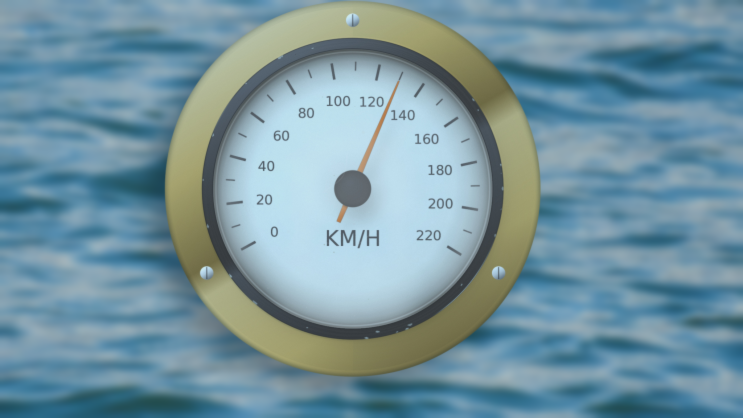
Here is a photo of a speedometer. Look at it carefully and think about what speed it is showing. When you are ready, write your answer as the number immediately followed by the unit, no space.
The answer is 130km/h
